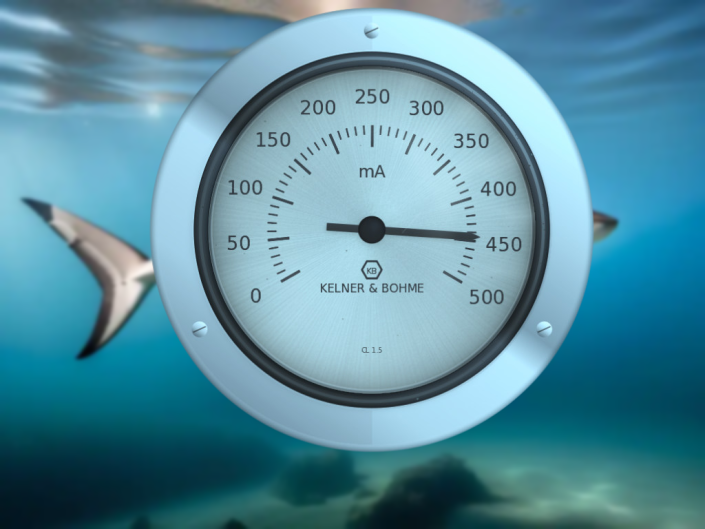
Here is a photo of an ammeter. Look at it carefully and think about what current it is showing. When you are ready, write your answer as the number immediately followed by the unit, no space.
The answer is 445mA
